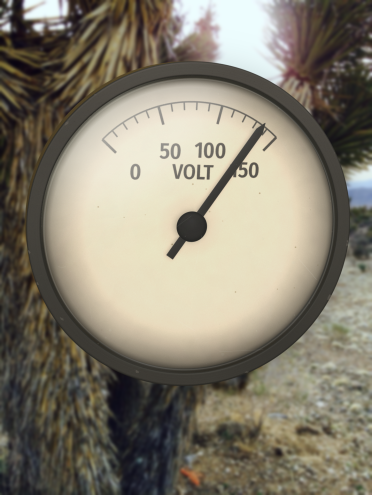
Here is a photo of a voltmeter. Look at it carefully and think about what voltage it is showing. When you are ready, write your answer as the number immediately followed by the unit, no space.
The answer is 135V
